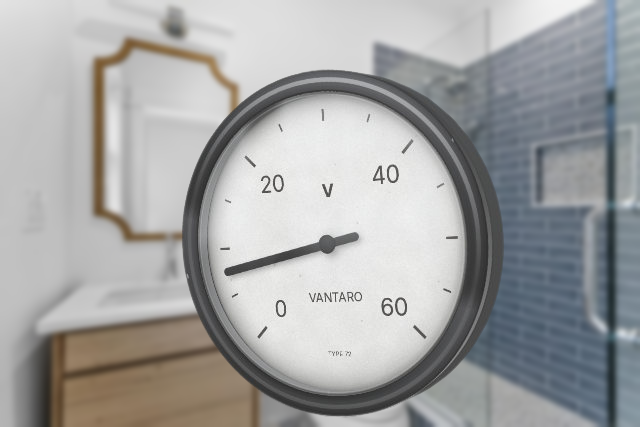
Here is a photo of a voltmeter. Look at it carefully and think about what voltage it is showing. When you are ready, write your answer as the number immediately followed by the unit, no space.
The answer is 7.5V
